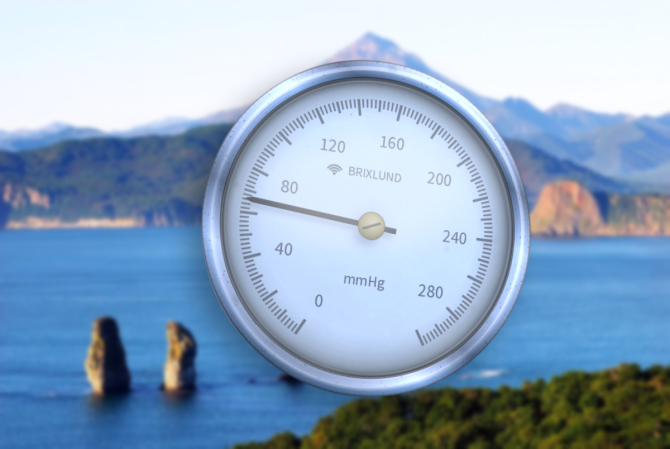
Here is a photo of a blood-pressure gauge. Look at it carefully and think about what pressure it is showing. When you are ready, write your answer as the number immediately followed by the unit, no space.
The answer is 66mmHg
